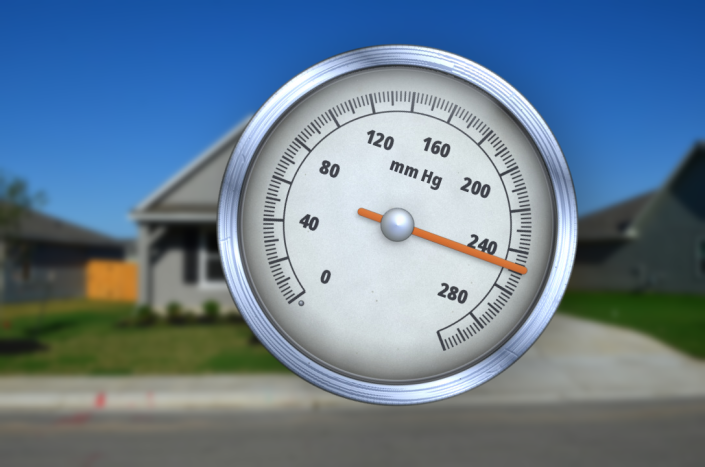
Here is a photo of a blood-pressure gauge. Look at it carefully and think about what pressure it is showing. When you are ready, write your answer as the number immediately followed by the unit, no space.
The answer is 248mmHg
